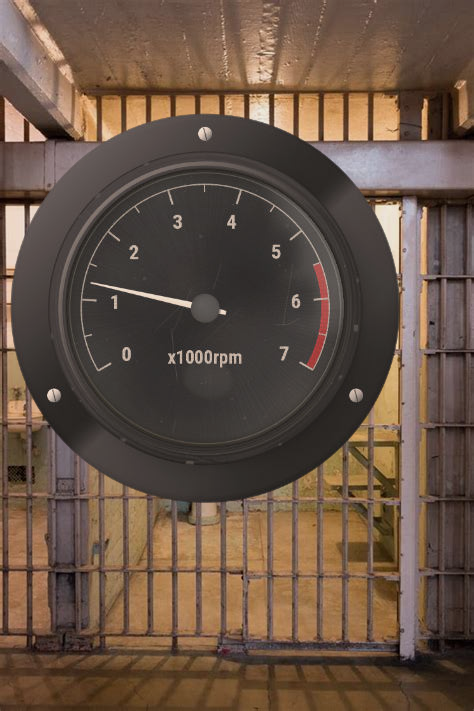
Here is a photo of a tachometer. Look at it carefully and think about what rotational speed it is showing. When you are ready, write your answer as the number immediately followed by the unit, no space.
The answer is 1250rpm
